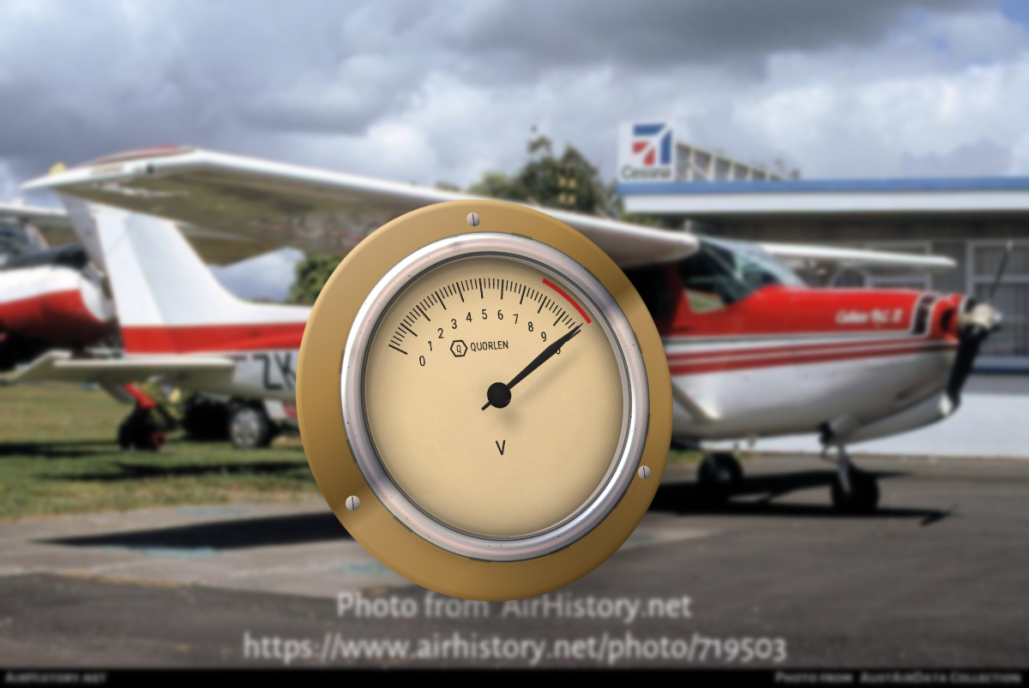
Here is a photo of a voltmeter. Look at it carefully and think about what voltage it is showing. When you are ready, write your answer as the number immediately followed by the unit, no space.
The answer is 9.8V
